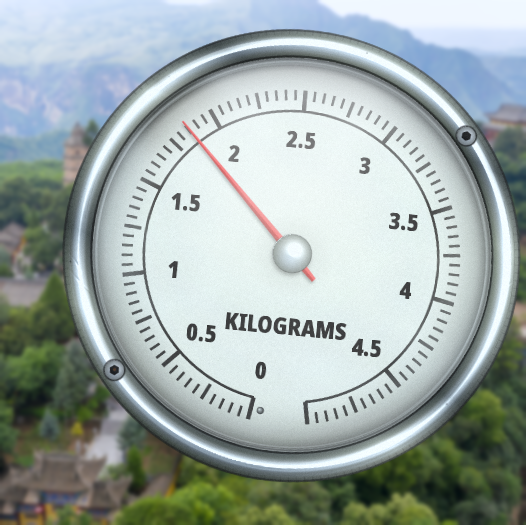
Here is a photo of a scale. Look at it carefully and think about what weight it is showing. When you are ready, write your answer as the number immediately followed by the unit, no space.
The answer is 1.85kg
